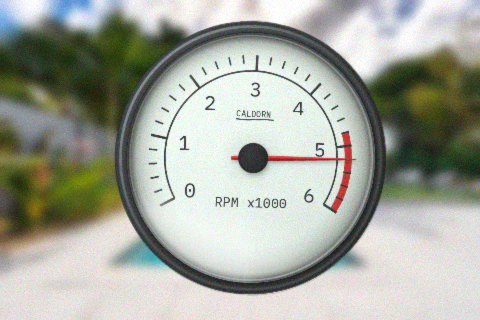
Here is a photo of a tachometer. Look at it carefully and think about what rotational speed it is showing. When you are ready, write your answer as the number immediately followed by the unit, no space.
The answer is 5200rpm
